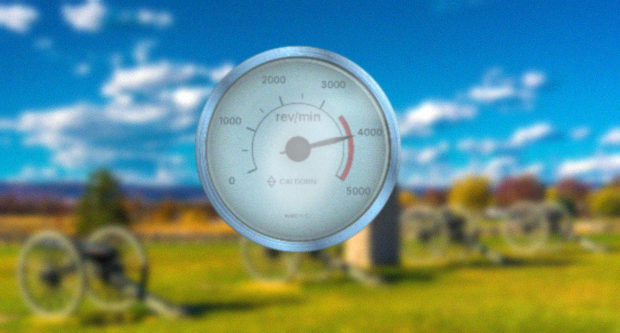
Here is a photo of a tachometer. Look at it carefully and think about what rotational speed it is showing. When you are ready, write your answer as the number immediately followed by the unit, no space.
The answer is 4000rpm
